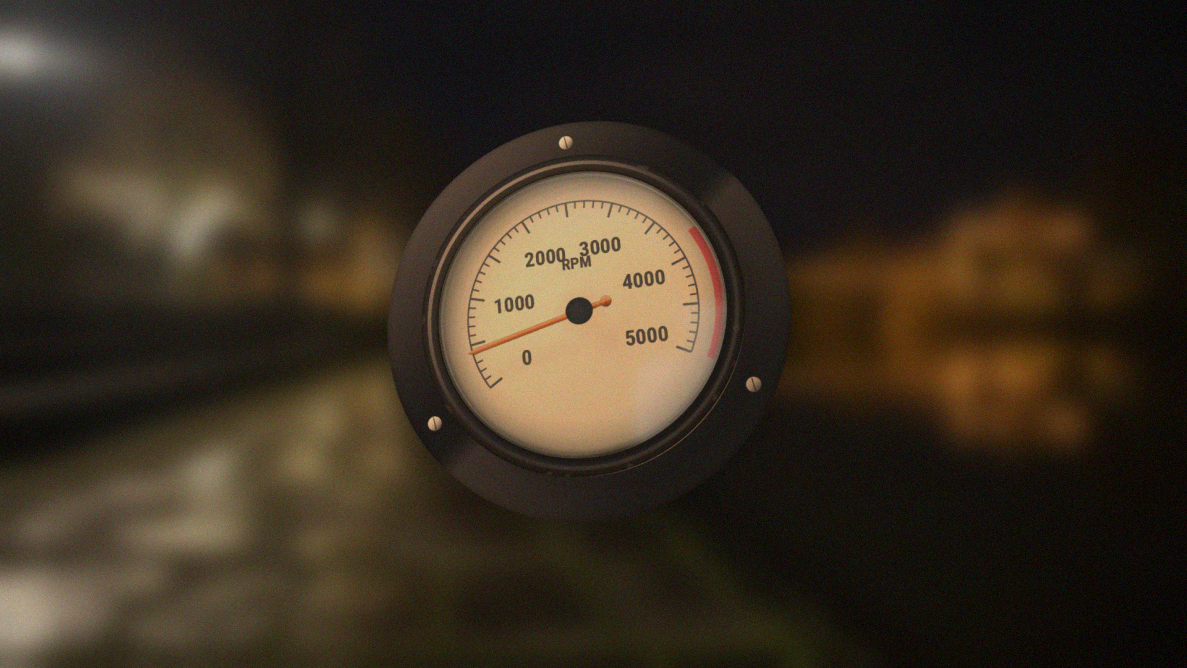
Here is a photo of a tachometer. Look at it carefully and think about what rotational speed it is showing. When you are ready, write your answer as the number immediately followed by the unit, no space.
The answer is 400rpm
